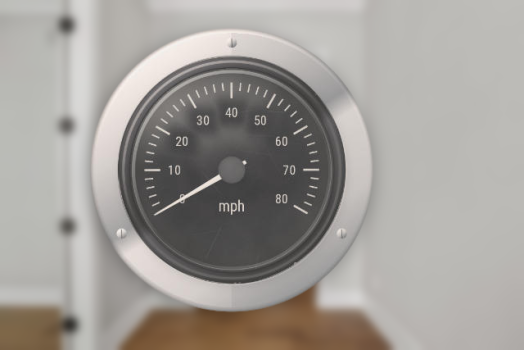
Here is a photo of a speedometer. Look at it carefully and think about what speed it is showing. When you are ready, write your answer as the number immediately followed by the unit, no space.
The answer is 0mph
